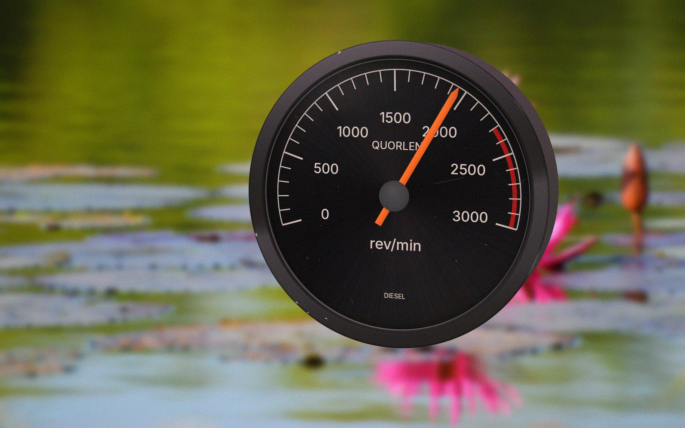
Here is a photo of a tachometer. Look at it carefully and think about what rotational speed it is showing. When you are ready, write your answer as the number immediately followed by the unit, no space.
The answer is 1950rpm
